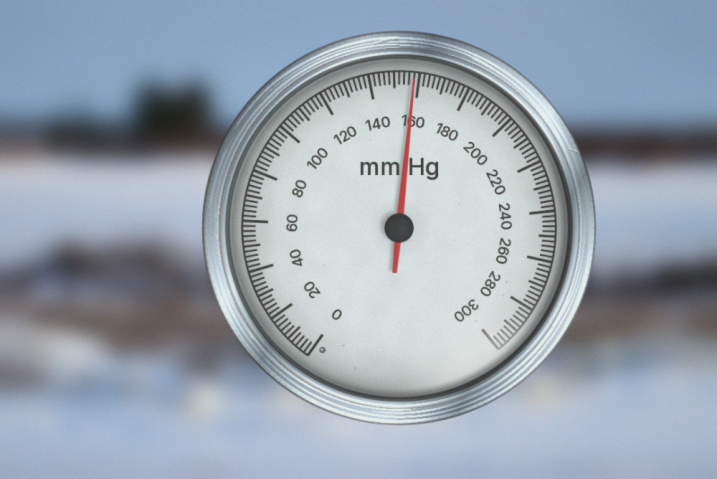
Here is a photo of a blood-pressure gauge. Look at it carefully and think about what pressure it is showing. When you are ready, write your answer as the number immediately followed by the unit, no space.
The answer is 158mmHg
